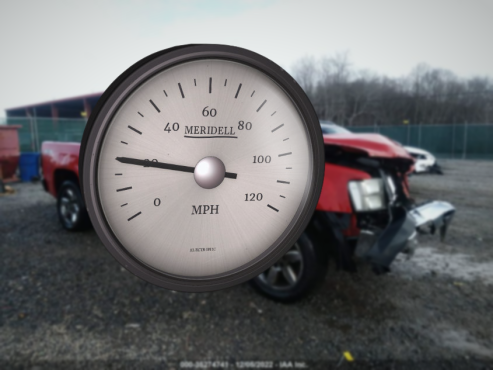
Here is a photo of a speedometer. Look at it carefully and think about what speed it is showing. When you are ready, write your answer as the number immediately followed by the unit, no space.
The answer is 20mph
